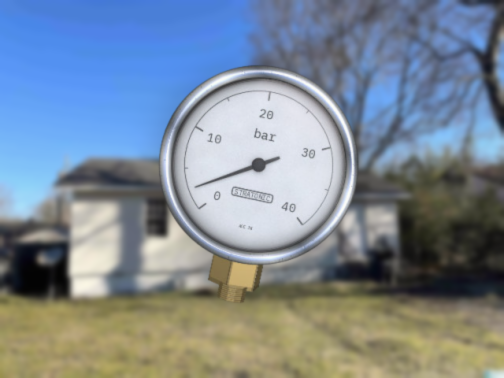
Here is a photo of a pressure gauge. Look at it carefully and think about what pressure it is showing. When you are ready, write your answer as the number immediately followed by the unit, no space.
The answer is 2.5bar
